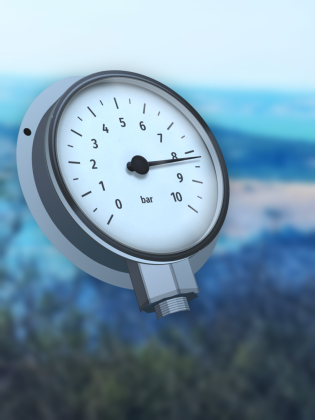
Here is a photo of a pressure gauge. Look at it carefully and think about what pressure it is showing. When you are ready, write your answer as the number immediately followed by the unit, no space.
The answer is 8.25bar
